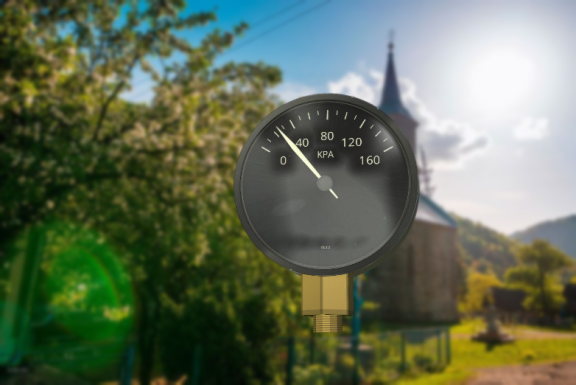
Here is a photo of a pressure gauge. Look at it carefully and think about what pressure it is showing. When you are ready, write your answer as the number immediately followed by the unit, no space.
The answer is 25kPa
